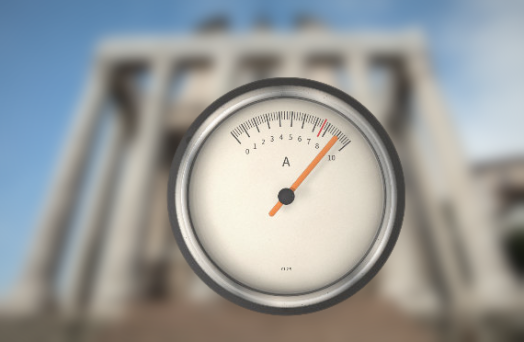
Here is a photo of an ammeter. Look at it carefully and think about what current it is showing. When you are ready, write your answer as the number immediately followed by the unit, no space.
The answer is 9A
